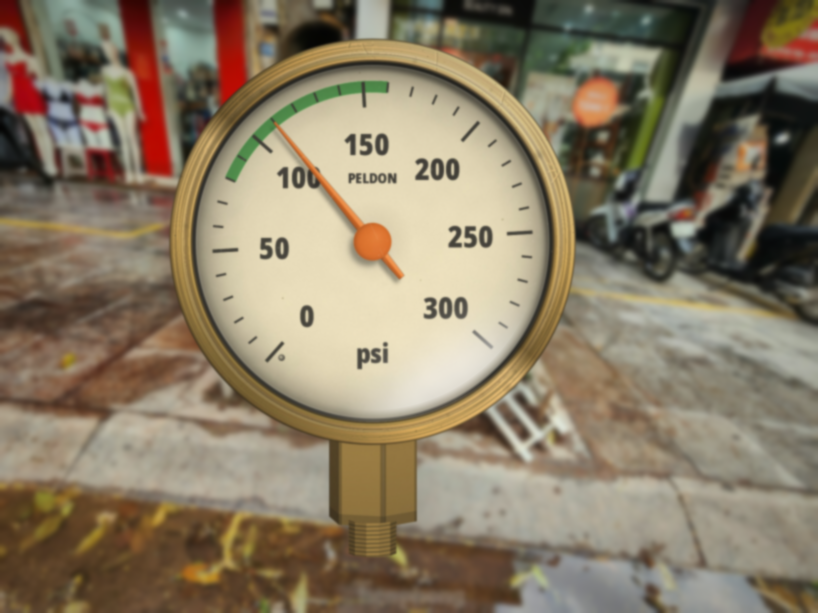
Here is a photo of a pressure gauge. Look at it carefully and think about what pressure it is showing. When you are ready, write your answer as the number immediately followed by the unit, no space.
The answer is 110psi
